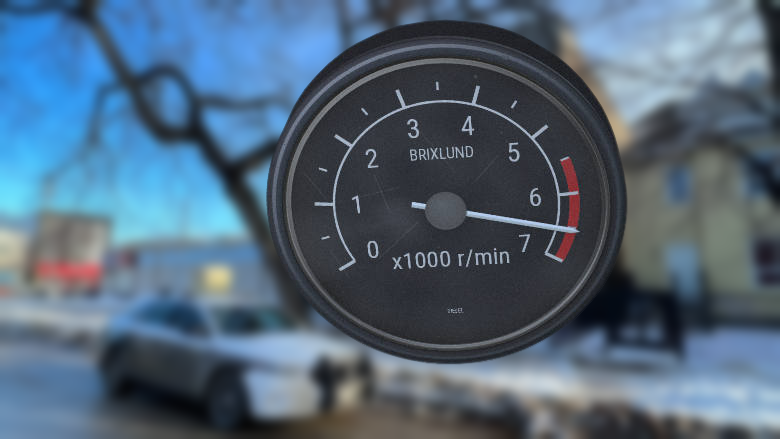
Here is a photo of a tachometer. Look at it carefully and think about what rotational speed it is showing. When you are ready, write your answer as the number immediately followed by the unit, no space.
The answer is 6500rpm
